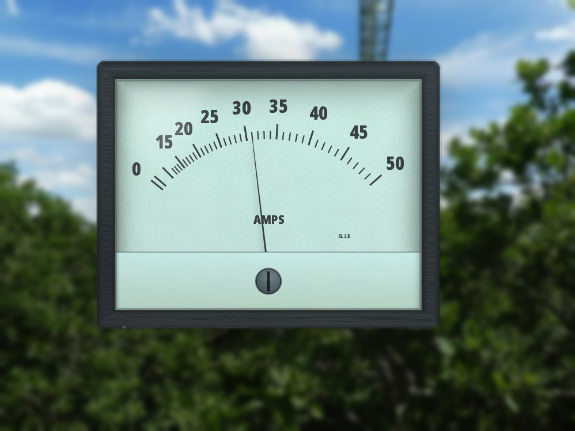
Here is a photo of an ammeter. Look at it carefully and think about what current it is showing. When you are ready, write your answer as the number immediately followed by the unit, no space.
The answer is 31A
